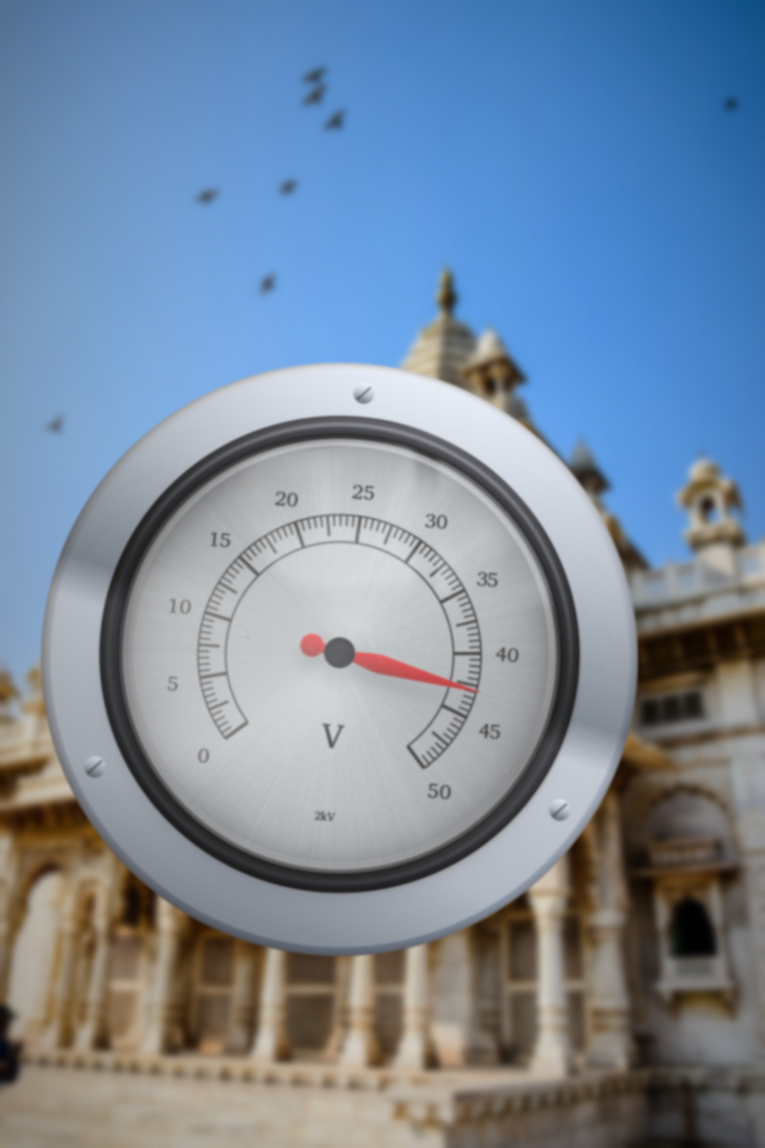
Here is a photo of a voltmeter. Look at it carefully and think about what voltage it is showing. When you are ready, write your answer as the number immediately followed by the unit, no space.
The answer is 43V
